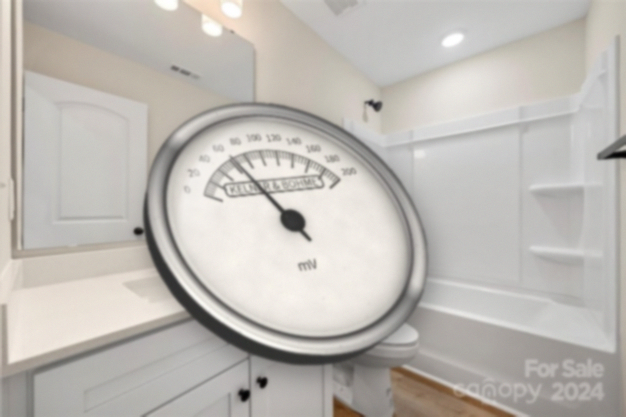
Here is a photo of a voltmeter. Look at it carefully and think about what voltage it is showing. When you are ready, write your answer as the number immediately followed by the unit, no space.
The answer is 60mV
